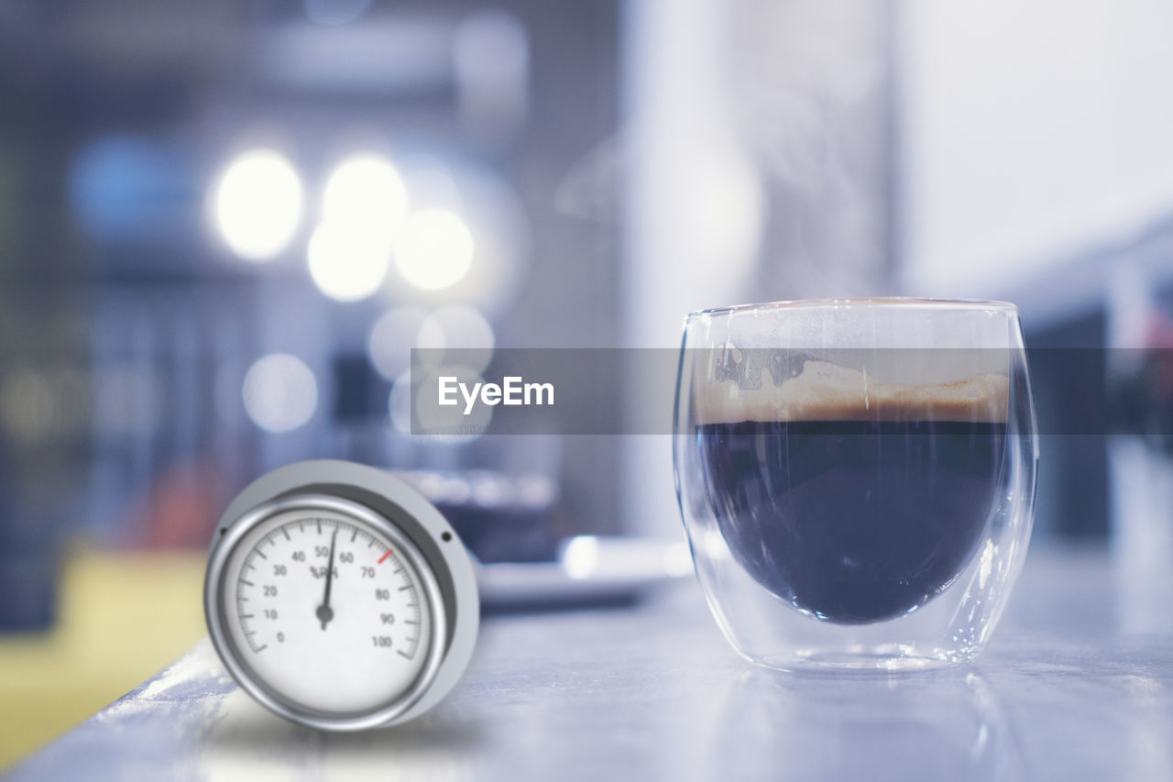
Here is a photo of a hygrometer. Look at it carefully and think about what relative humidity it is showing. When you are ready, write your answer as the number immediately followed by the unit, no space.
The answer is 55%
